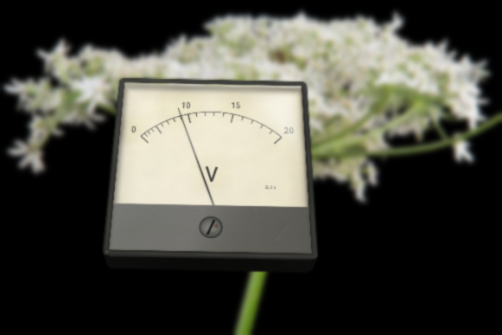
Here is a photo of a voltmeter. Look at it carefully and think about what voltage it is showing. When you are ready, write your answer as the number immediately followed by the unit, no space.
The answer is 9V
